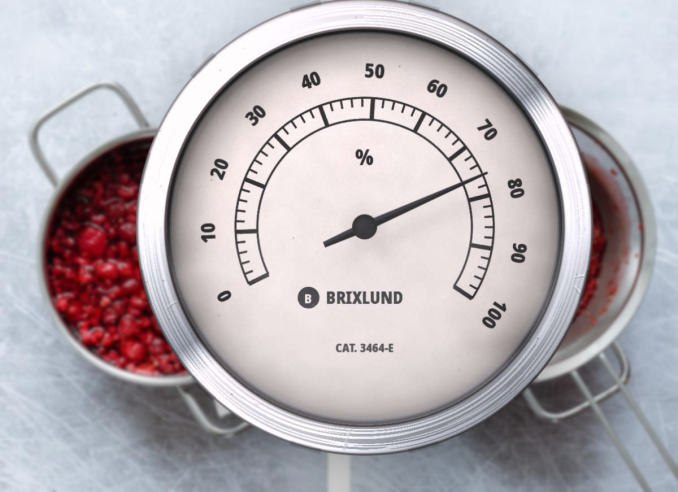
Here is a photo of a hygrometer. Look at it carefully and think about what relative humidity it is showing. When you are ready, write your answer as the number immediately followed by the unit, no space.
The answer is 76%
